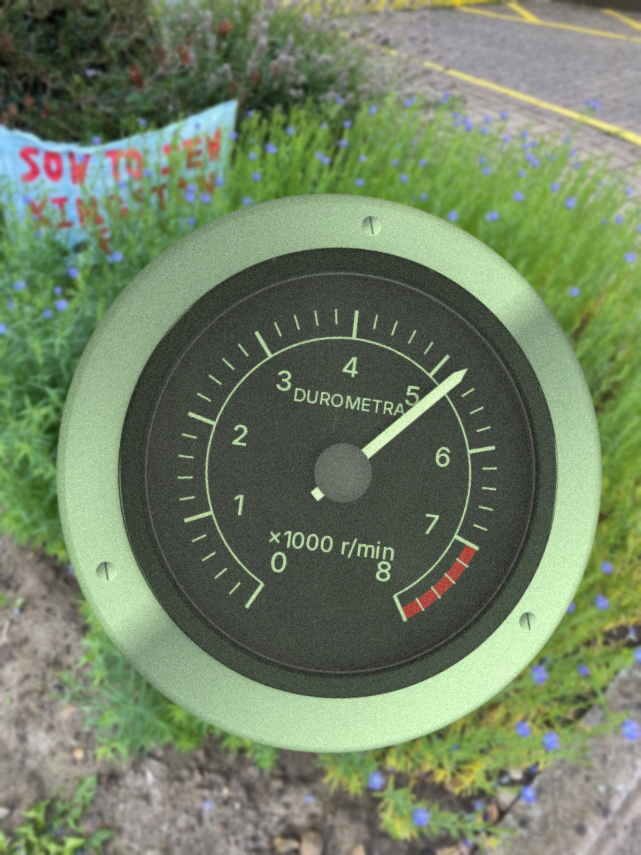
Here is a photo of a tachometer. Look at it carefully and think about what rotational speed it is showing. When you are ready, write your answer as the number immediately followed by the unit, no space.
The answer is 5200rpm
